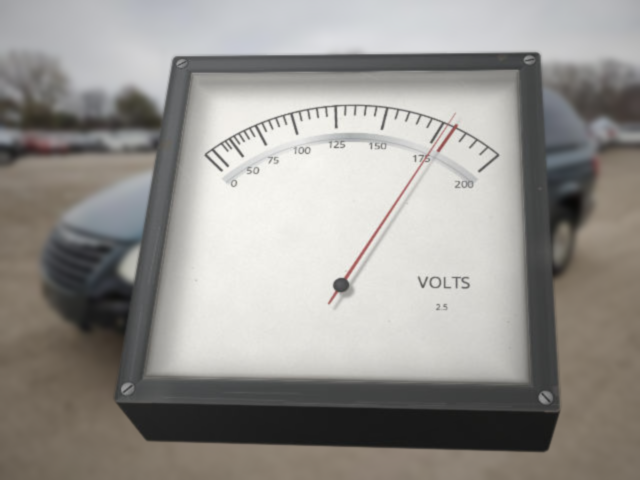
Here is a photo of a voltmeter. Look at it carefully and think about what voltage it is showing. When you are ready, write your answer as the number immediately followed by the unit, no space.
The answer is 177.5V
